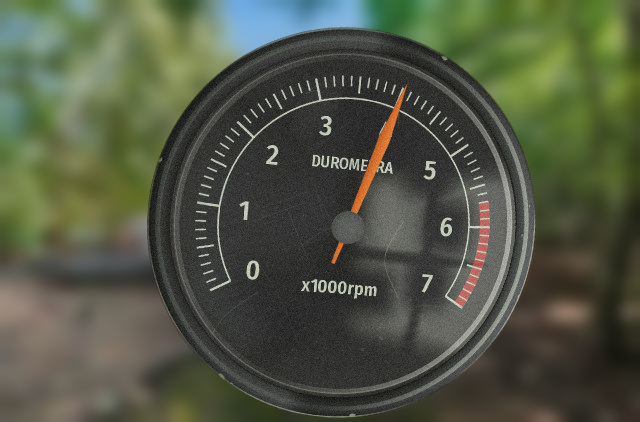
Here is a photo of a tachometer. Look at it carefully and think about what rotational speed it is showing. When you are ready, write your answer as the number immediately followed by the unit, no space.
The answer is 4000rpm
